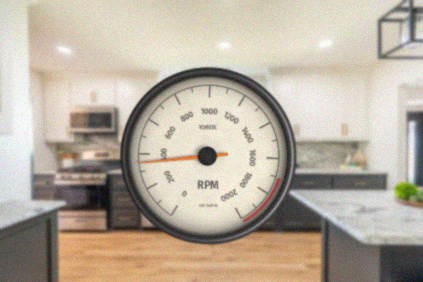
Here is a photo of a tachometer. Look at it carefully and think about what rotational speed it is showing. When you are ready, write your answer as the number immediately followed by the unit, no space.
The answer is 350rpm
